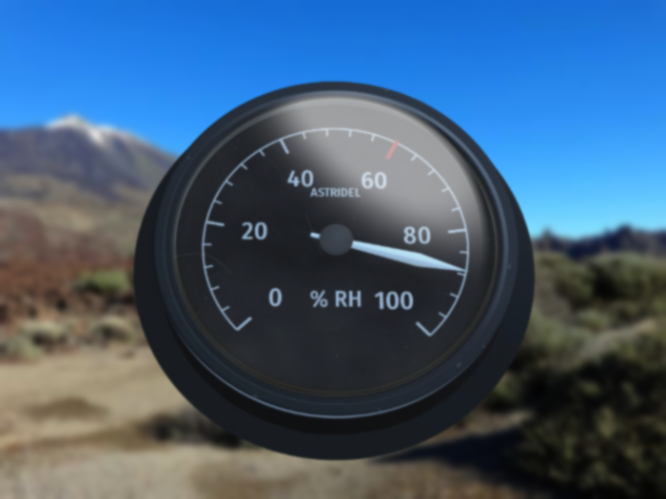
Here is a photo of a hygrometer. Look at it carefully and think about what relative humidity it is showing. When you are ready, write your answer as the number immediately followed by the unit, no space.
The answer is 88%
